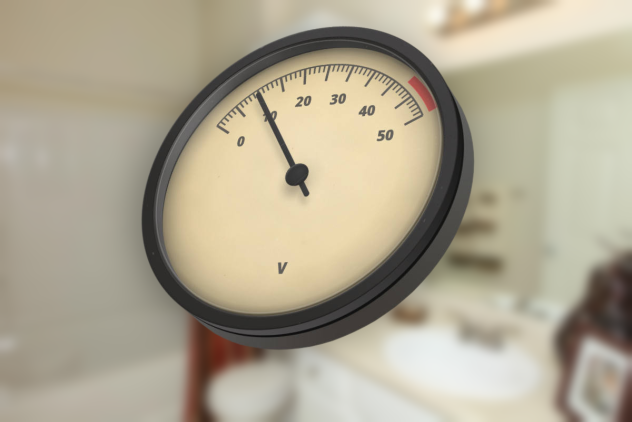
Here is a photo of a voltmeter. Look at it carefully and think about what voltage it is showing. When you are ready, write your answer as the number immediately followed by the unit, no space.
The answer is 10V
